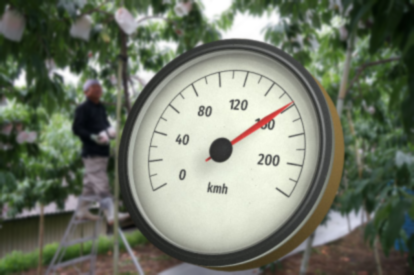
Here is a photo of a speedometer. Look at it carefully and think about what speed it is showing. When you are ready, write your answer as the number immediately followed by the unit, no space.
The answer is 160km/h
